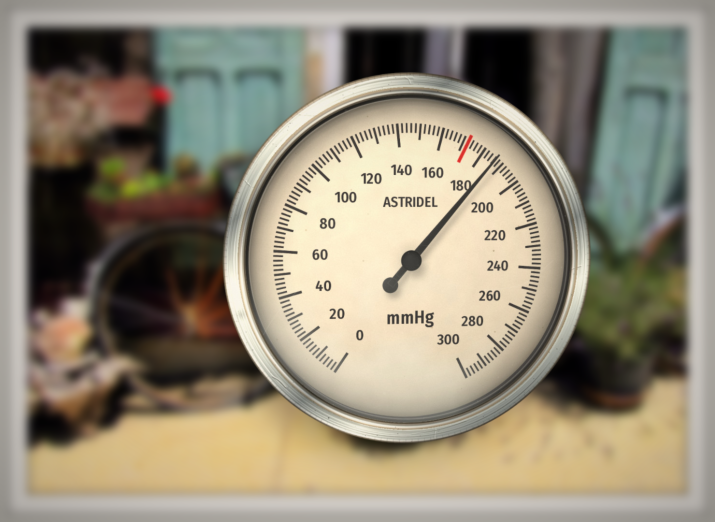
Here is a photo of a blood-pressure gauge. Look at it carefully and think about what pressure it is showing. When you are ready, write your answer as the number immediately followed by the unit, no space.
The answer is 186mmHg
